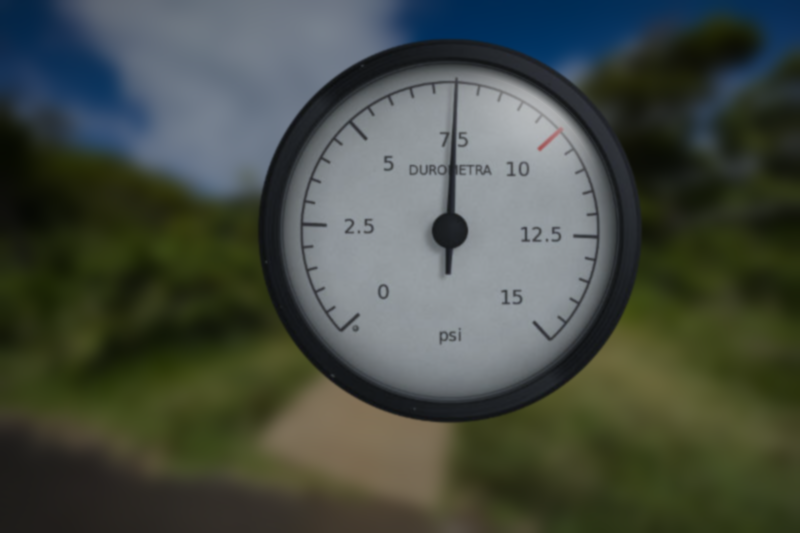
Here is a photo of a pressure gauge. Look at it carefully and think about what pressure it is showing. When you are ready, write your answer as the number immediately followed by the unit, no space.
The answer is 7.5psi
